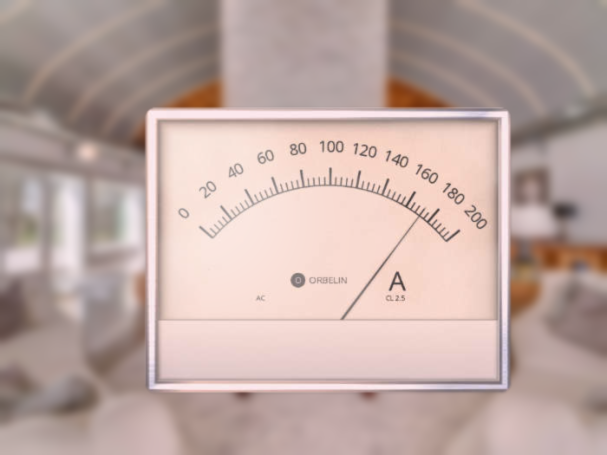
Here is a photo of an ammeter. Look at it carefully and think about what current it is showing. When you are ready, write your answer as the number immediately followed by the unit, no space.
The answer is 172A
